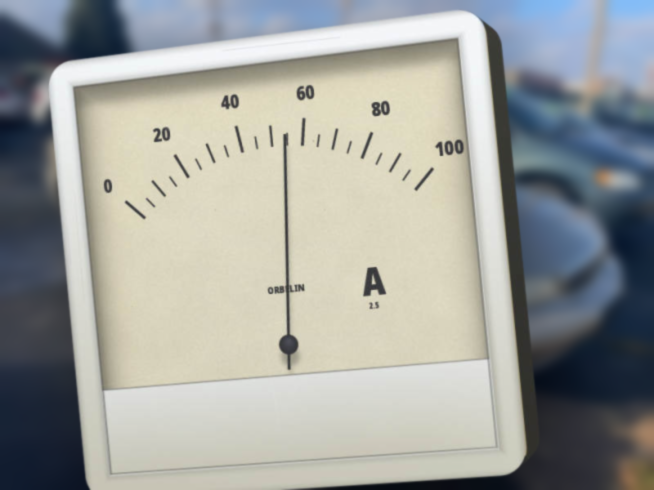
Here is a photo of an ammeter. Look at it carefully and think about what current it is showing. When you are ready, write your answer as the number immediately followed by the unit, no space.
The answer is 55A
